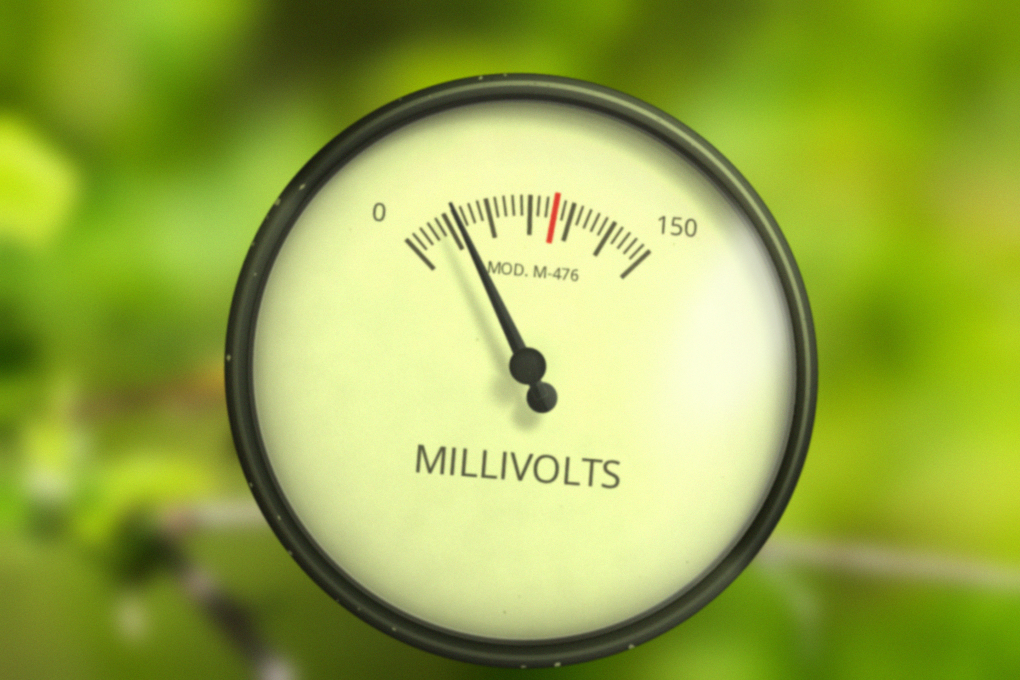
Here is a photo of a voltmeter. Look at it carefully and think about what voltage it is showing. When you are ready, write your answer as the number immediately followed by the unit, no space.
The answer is 30mV
